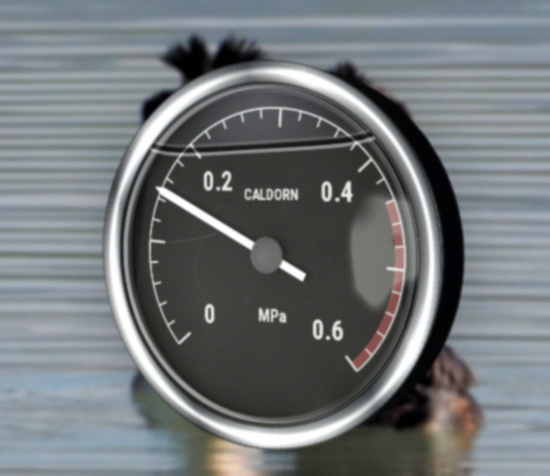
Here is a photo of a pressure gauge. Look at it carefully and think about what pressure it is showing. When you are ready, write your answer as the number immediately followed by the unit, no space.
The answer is 0.15MPa
